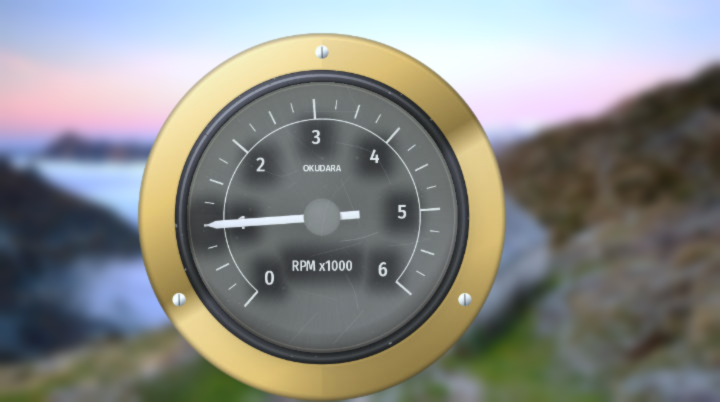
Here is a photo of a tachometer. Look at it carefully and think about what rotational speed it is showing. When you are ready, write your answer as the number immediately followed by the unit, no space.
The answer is 1000rpm
